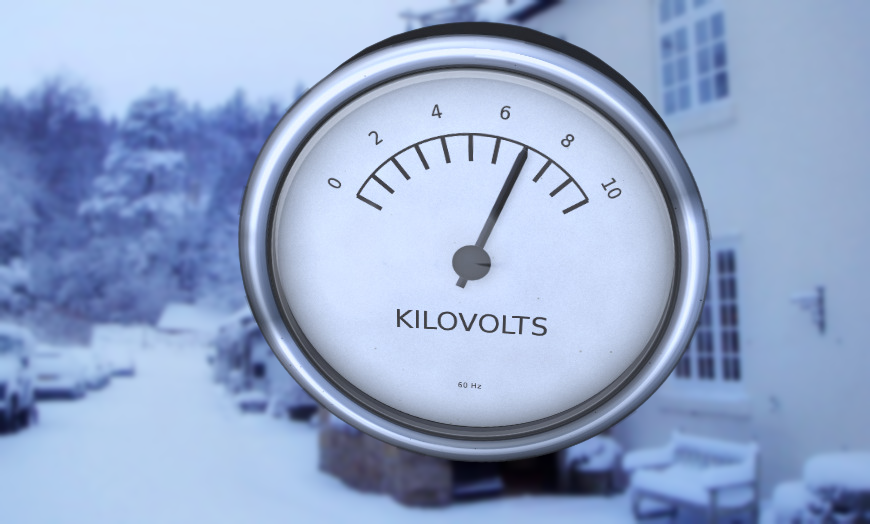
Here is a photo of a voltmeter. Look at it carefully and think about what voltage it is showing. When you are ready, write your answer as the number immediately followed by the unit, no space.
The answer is 7kV
